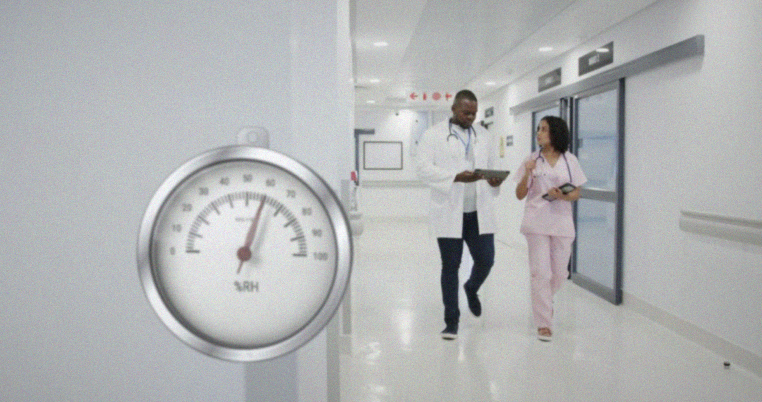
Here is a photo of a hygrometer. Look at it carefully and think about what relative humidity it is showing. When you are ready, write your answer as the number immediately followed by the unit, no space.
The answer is 60%
